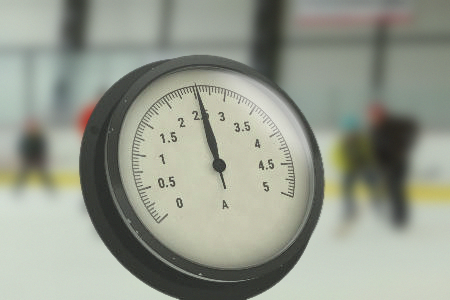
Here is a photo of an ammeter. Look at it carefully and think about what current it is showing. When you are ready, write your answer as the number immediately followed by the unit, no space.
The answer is 2.5A
